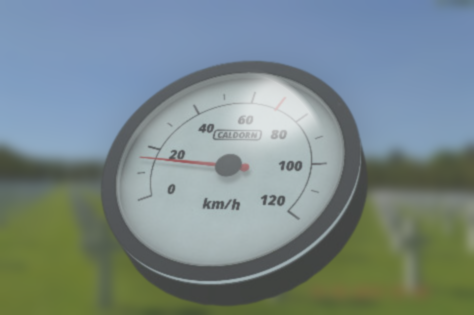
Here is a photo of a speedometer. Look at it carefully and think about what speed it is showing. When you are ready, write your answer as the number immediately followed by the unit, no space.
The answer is 15km/h
